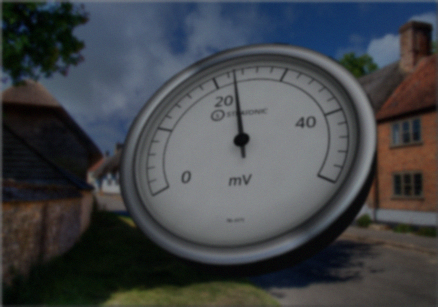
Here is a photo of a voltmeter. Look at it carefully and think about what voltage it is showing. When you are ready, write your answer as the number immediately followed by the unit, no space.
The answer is 23mV
